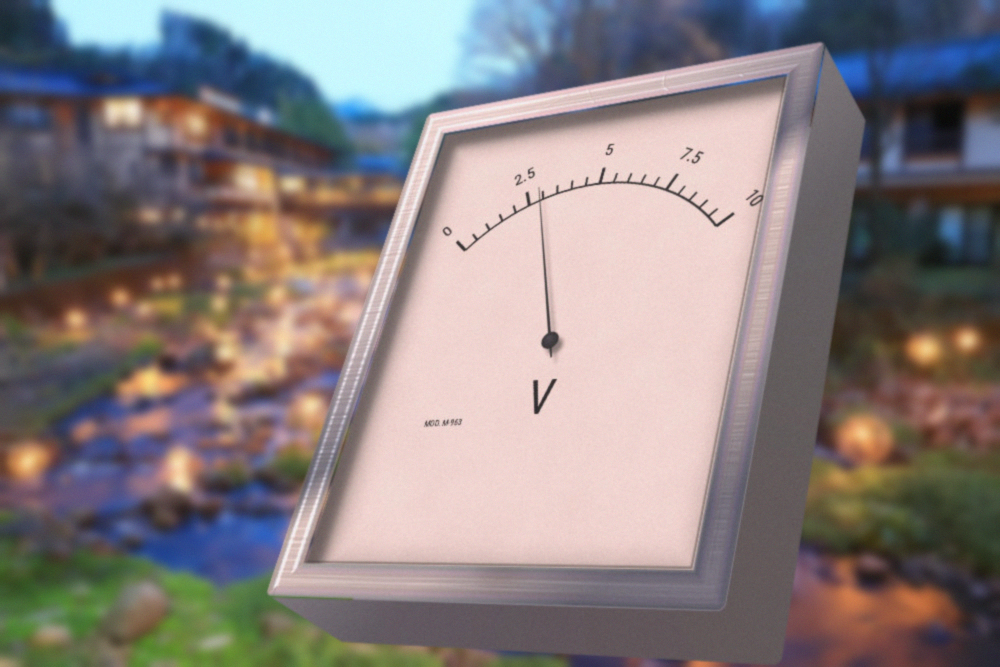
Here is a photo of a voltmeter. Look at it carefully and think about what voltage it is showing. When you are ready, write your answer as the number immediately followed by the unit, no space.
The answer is 3V
